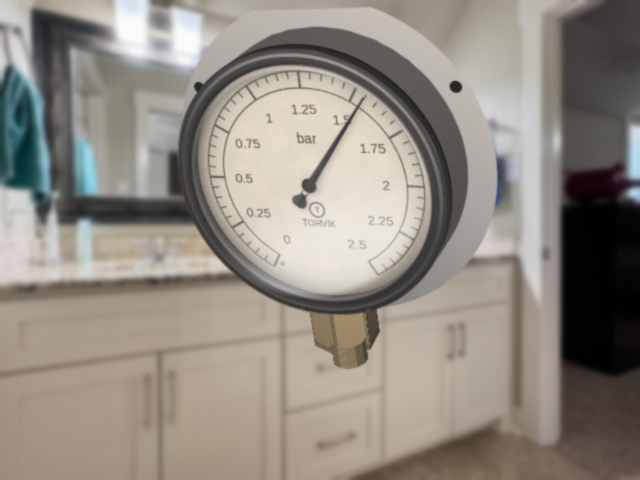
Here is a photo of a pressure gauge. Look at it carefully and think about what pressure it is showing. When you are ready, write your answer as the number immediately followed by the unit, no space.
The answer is 1.55bar
